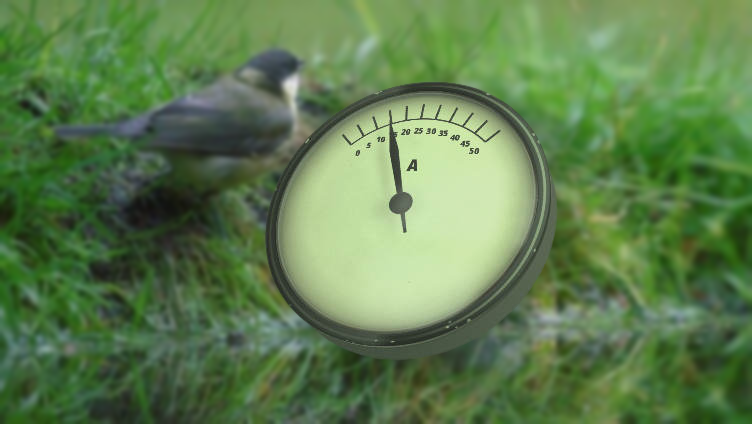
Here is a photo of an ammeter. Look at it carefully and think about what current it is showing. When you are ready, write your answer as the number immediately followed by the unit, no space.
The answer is 15A
